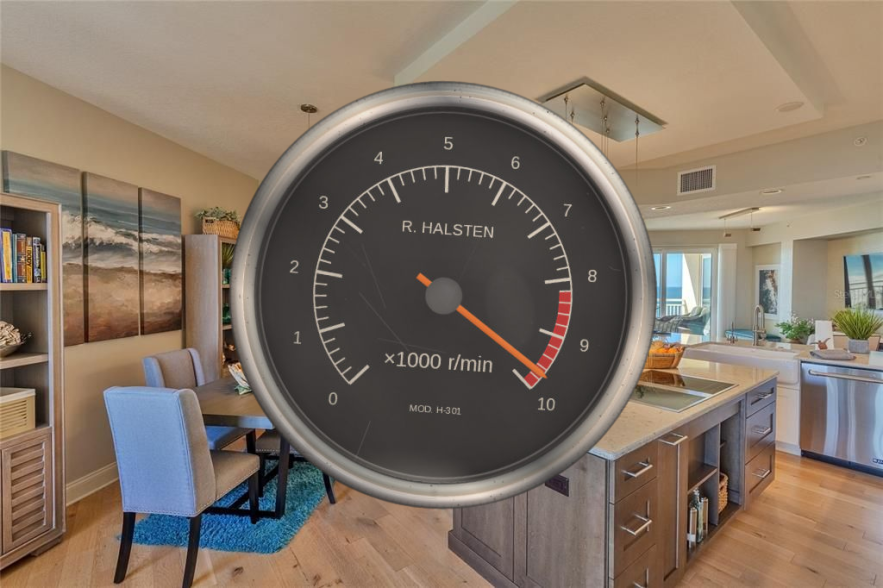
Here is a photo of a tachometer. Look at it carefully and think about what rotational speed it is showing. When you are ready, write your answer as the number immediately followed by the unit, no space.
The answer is 9700rpm
